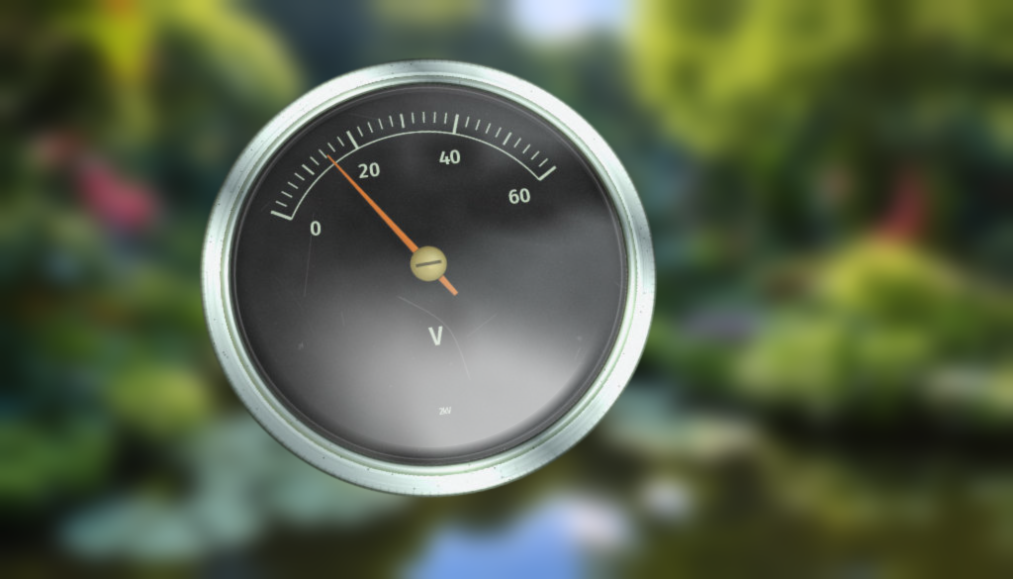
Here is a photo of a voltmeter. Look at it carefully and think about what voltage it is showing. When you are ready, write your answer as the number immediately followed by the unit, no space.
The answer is 14V
